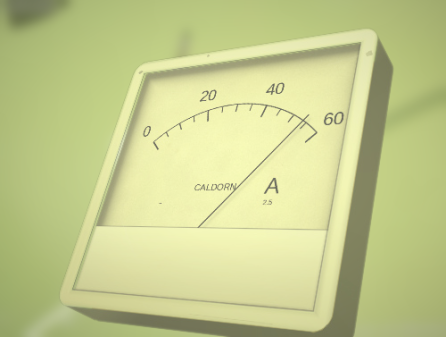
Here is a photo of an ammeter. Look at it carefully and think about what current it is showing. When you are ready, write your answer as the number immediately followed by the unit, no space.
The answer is 55A
